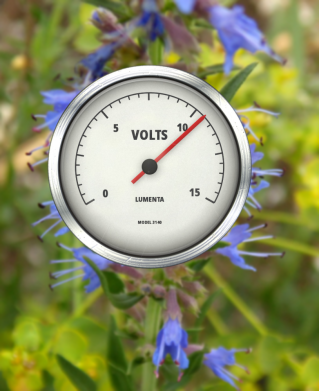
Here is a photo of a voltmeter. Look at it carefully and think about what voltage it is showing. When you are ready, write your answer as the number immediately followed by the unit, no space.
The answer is 10.5V
